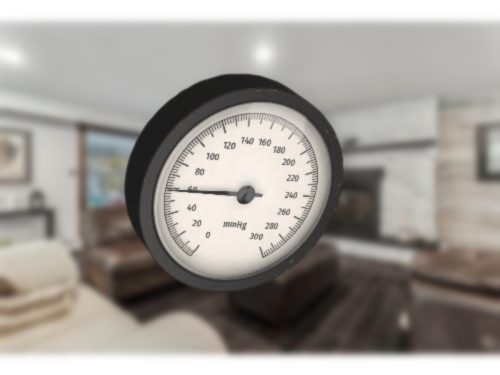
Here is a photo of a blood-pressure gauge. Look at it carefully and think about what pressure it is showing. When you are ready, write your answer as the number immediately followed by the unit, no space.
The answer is 60mmHg
